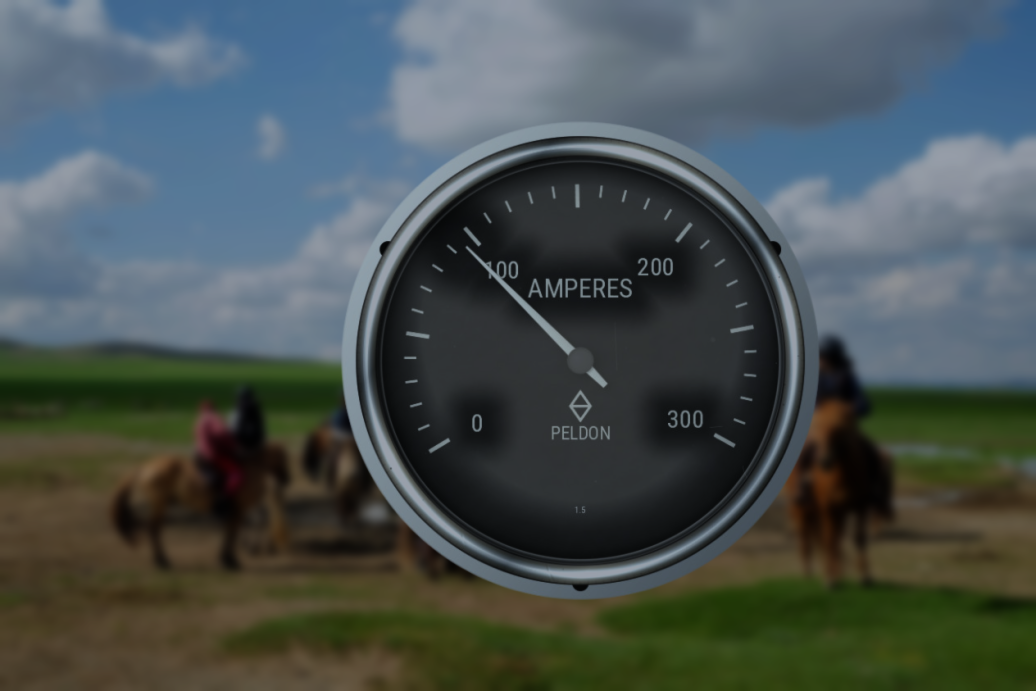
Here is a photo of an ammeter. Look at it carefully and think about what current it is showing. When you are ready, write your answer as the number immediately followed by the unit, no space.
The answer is 95A
